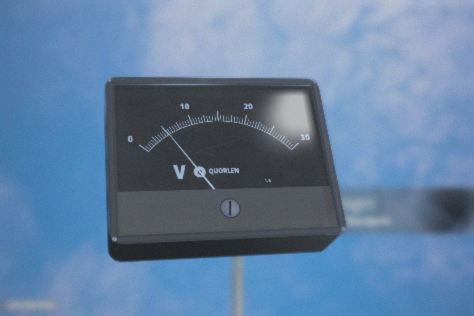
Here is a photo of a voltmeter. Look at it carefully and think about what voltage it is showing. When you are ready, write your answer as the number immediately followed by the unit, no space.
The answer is 5V
